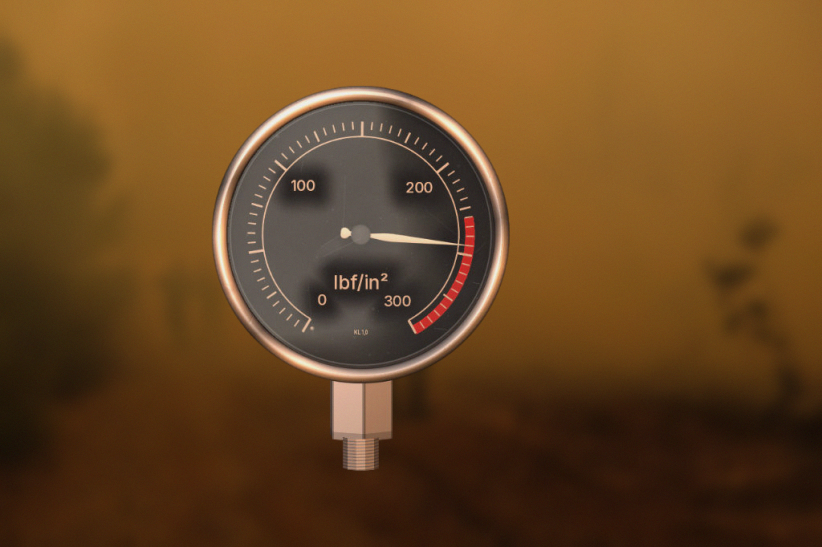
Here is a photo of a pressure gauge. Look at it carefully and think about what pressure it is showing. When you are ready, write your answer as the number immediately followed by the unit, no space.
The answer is 245psi
